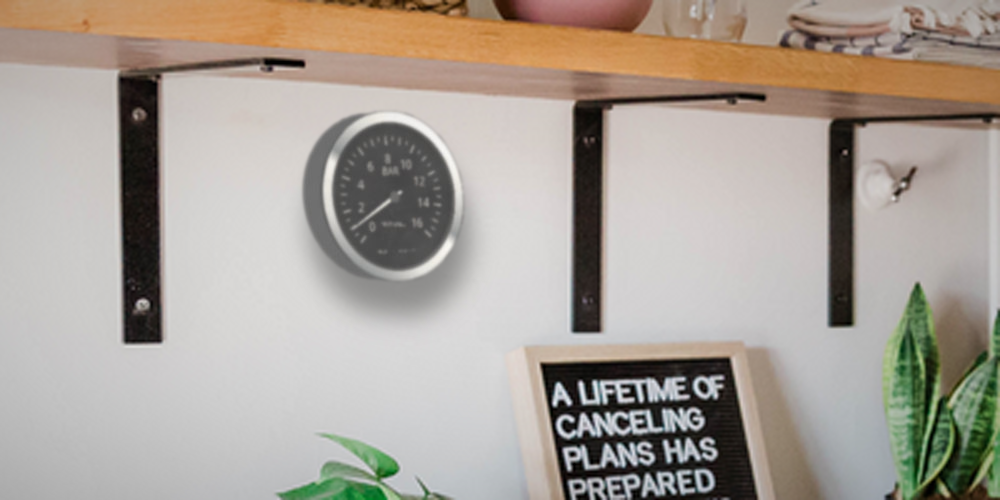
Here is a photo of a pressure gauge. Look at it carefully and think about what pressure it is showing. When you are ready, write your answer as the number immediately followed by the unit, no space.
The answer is 1bar
